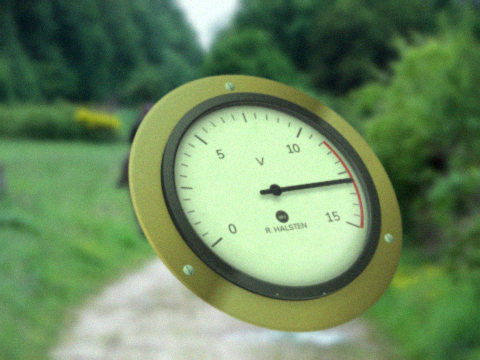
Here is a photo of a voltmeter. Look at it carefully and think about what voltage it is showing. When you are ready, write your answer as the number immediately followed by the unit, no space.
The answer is 13V
